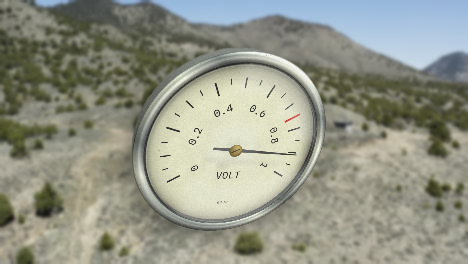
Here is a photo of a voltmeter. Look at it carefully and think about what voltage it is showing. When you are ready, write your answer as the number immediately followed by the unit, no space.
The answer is 0.9V
